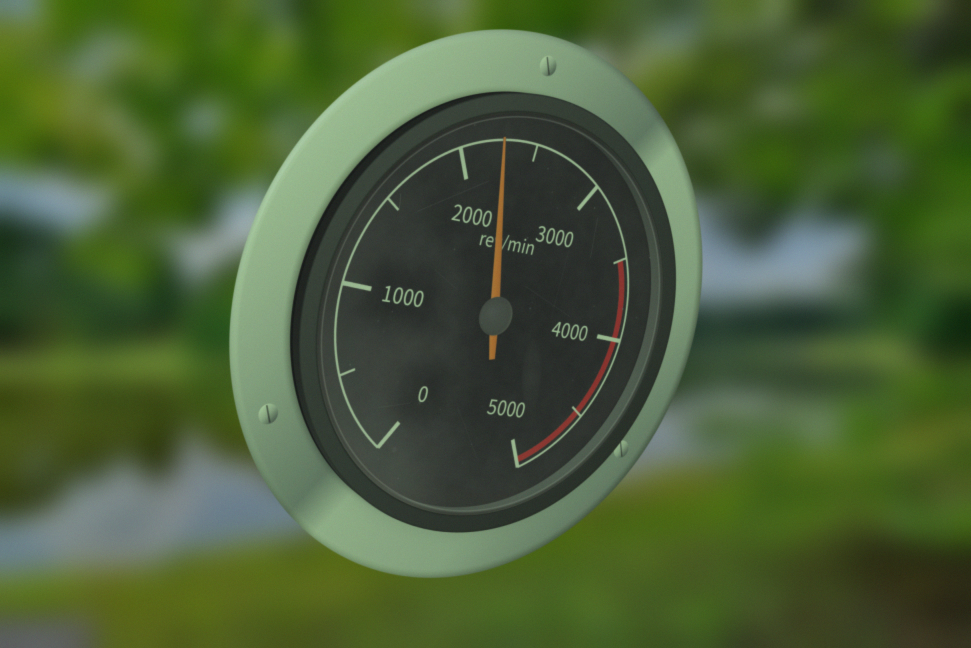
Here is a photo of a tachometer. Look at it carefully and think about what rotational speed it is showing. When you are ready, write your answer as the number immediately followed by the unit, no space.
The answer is 2250rpm
